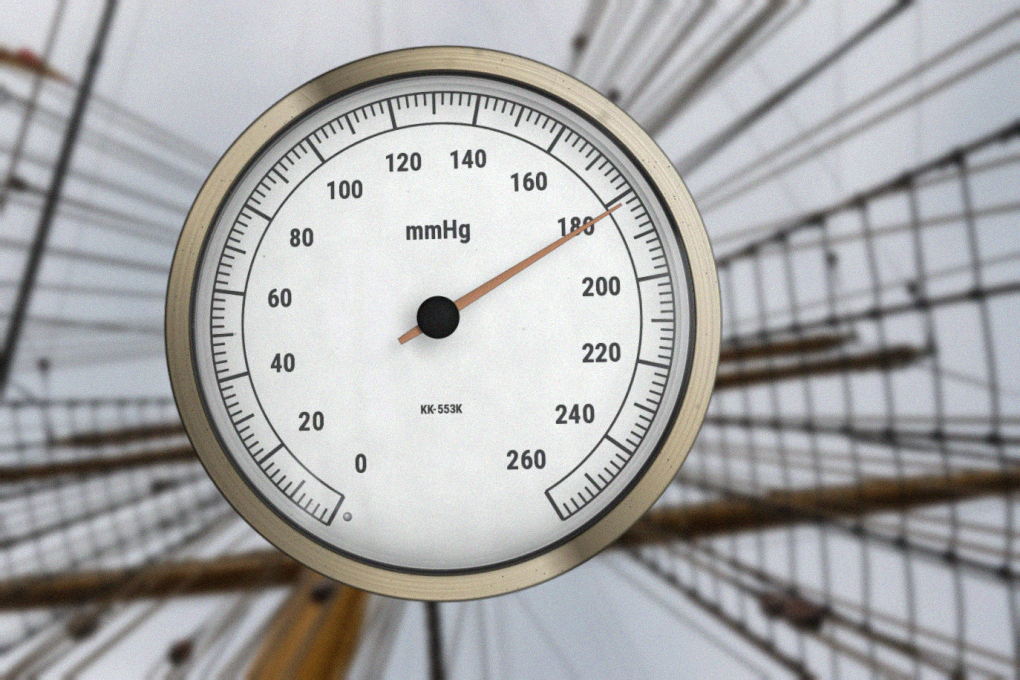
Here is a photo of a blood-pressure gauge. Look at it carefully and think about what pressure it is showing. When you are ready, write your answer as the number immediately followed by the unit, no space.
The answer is 182mmHg
